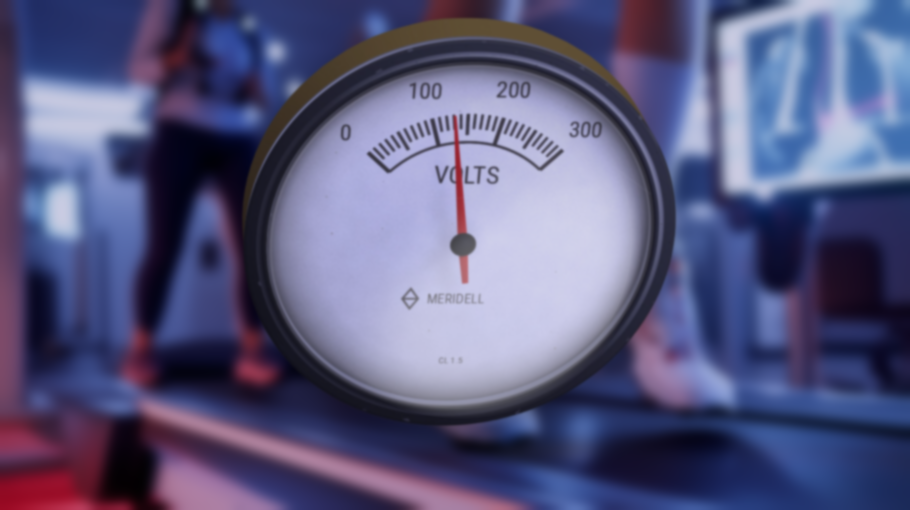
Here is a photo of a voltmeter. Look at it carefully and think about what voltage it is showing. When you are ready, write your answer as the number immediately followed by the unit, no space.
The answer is 130V
